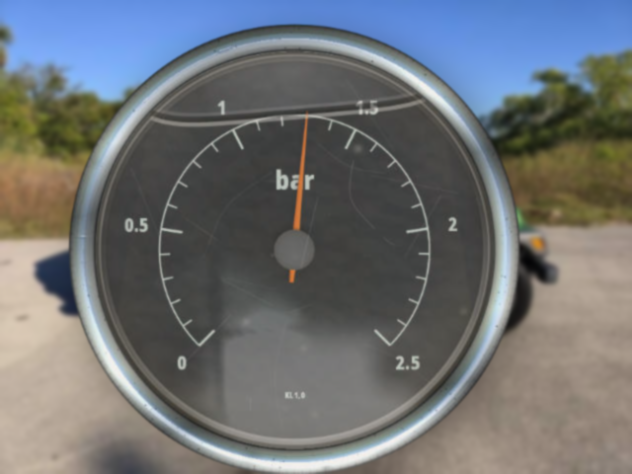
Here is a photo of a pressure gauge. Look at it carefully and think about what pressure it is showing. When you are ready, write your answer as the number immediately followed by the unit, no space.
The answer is 1.3bar
